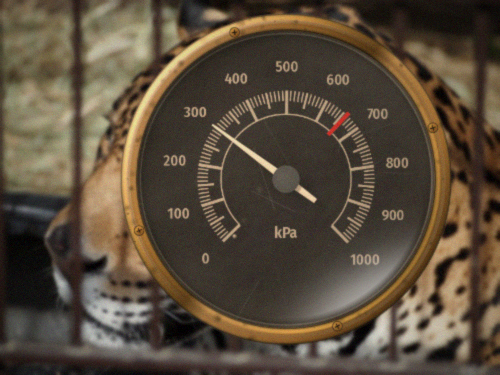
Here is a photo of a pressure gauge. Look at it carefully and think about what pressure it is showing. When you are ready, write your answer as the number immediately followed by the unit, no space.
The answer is 300kPa
